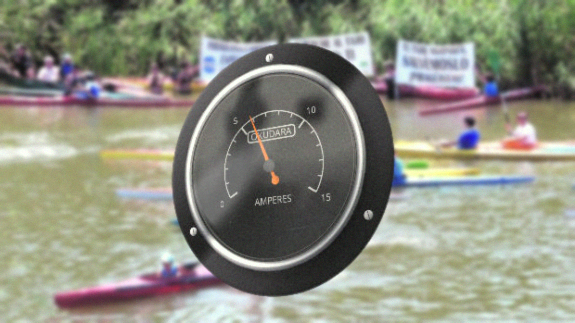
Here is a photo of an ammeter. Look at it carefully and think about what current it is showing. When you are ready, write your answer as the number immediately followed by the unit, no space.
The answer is 6A
